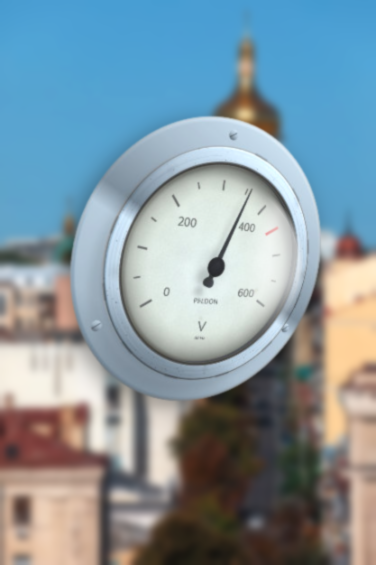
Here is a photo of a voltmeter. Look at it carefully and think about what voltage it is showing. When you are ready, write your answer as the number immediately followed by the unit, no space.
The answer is 350V
